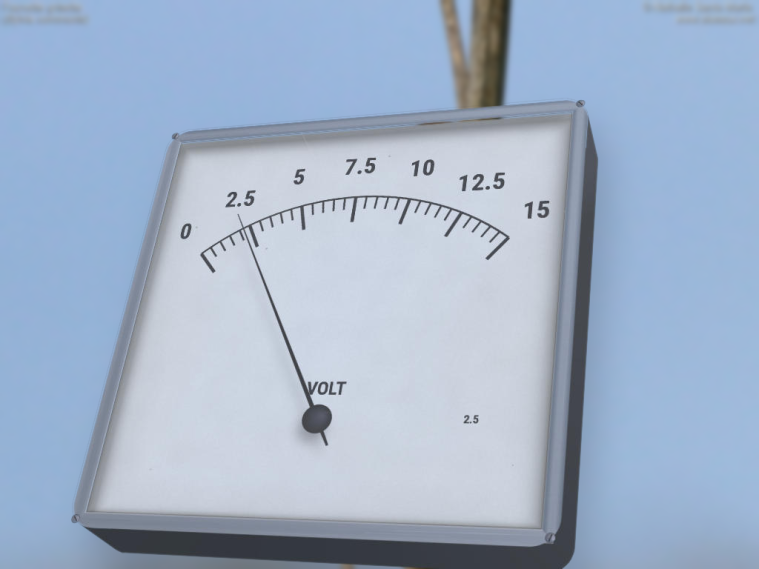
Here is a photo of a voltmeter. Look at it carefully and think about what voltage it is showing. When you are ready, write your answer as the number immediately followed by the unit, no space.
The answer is 2.25V
